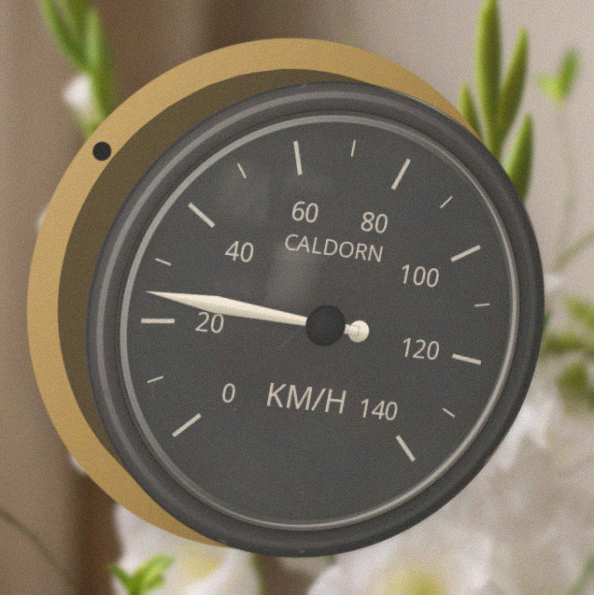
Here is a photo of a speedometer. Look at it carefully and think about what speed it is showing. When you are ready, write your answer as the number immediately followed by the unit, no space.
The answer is 25km/h
